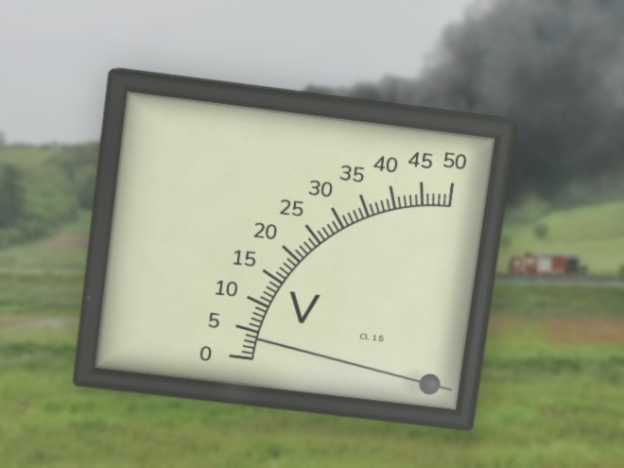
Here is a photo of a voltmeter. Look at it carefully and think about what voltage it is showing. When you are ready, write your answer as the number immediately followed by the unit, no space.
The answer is 4V
